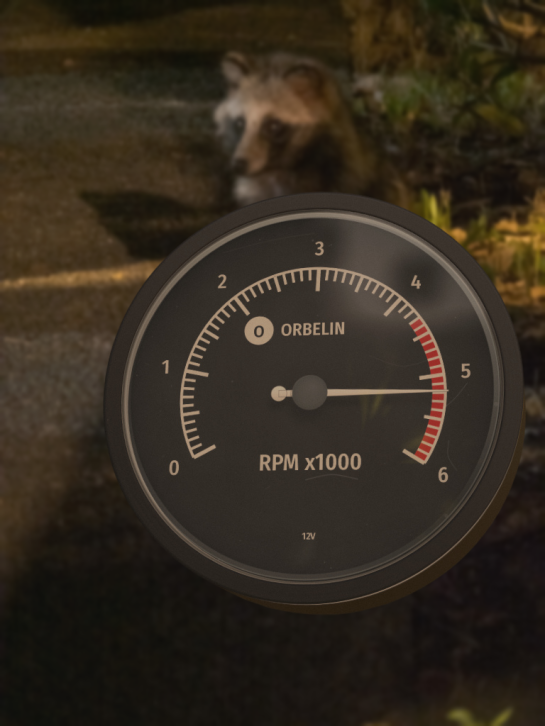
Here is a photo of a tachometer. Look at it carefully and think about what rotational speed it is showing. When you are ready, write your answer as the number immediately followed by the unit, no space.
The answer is 5200rpm
